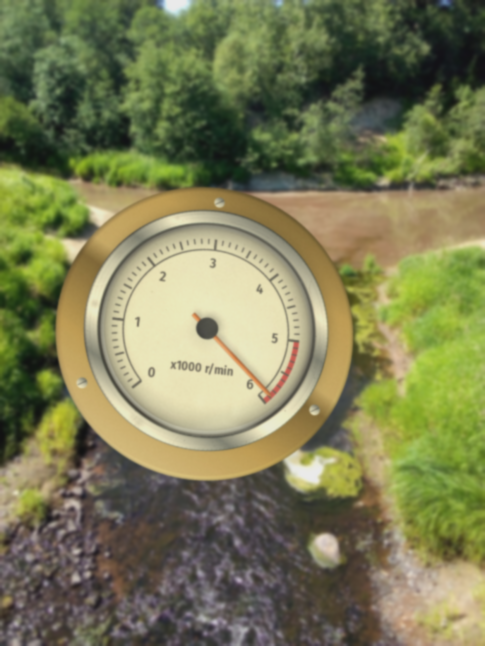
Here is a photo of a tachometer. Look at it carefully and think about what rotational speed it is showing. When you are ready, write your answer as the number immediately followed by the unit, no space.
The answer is 5900rpm
